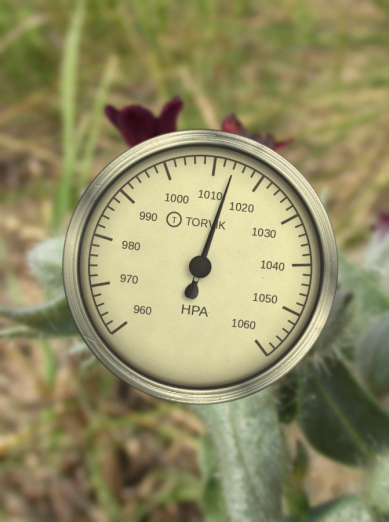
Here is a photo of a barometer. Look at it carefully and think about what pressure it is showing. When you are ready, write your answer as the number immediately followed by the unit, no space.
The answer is 1014hPa
